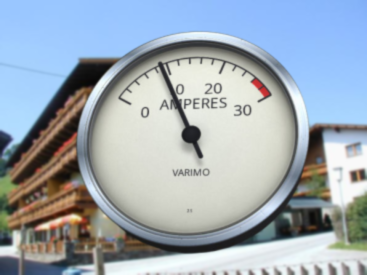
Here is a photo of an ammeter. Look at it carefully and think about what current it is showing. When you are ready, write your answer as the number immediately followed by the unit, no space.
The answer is 9A
